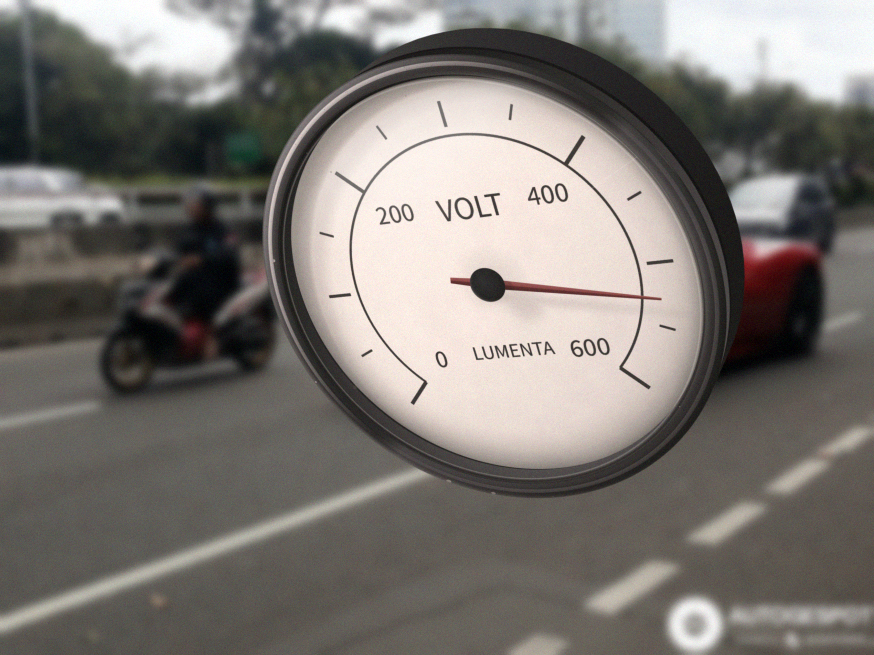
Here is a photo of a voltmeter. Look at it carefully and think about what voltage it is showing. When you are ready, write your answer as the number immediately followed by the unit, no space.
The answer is 525V
